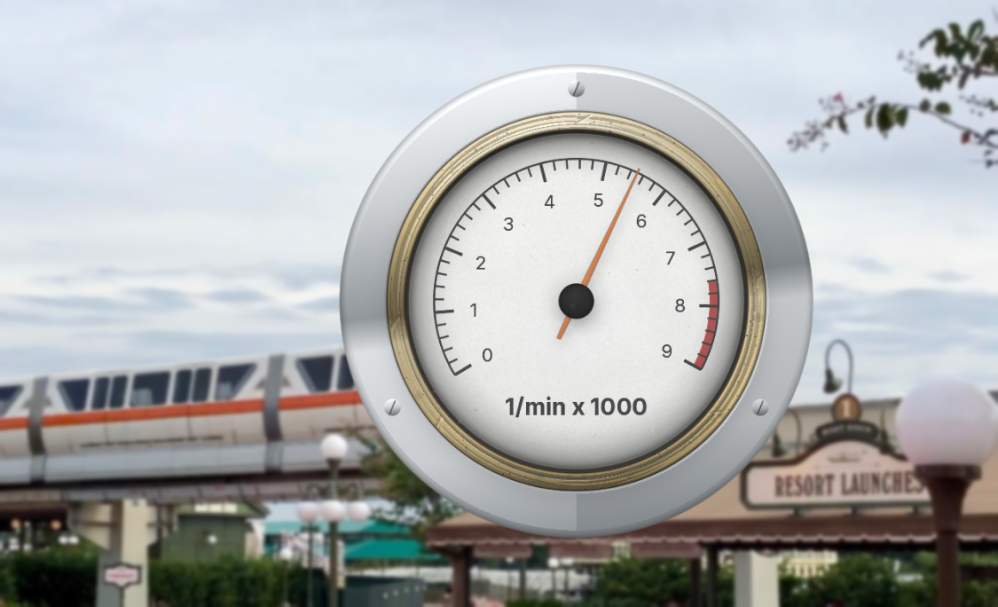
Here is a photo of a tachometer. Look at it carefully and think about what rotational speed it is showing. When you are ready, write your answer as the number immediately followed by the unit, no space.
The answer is 5500rpm
